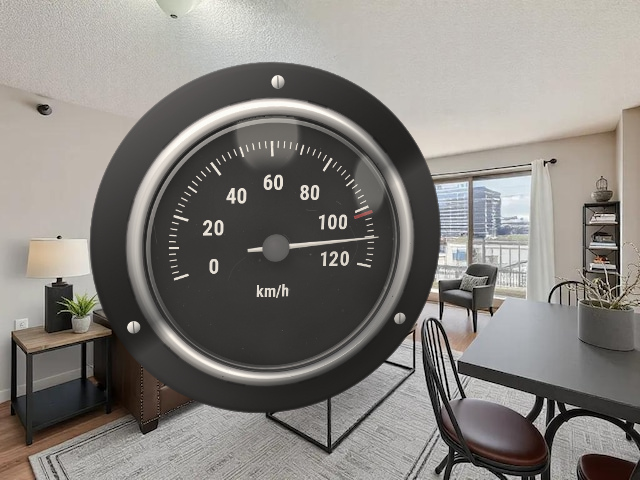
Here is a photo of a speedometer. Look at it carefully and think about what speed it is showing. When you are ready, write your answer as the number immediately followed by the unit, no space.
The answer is 110km/h
